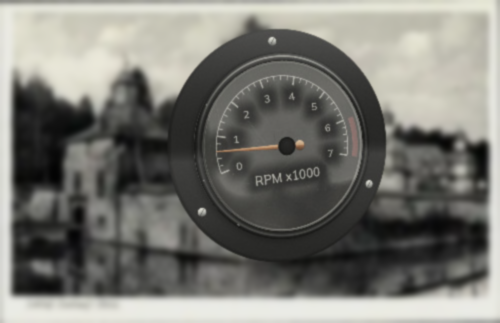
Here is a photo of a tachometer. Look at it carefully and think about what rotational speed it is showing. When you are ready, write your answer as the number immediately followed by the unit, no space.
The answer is 600rpm
